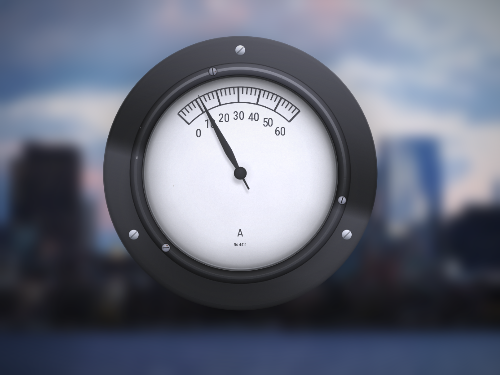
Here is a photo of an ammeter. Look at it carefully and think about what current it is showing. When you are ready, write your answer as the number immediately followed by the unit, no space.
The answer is 12A
